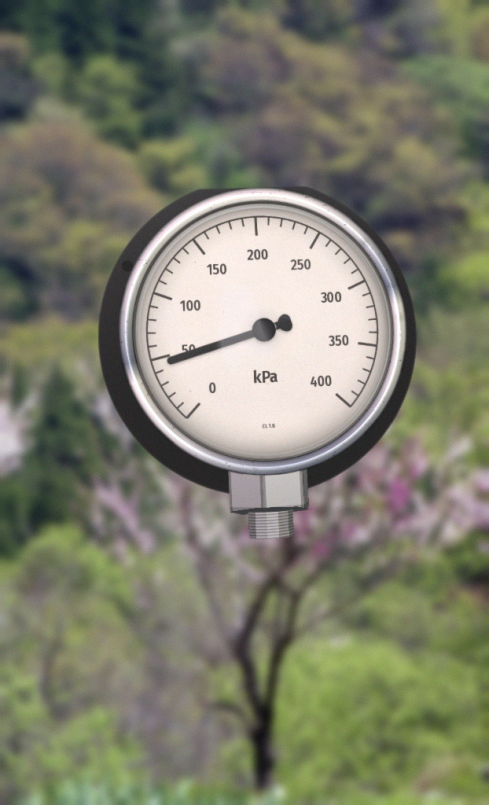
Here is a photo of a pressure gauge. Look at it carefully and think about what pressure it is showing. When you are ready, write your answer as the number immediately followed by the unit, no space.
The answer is 45kPa
